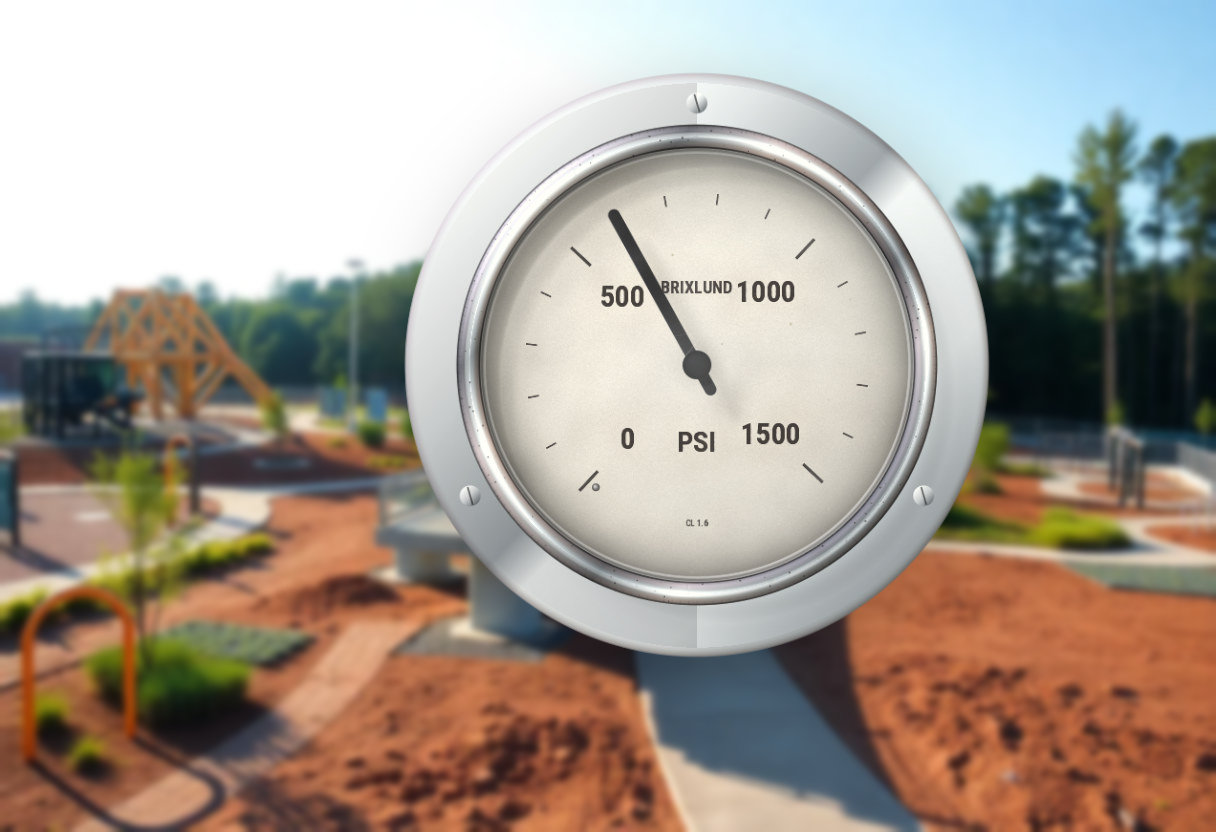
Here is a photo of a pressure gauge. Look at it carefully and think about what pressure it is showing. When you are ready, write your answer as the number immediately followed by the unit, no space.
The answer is 600psi
